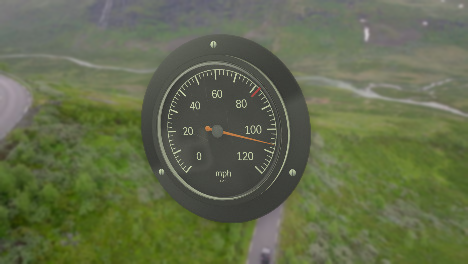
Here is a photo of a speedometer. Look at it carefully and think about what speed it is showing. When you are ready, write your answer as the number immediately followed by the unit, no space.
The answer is 106mph
